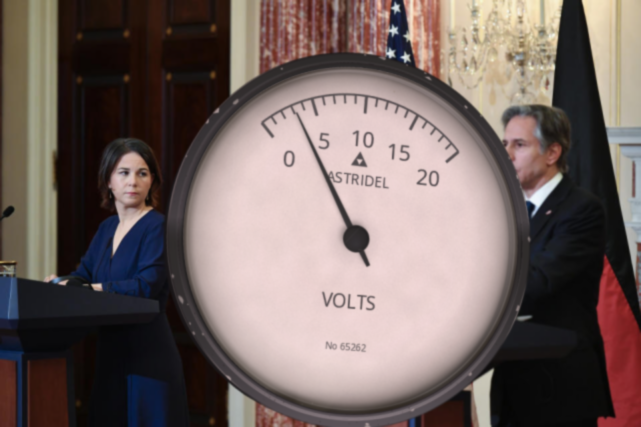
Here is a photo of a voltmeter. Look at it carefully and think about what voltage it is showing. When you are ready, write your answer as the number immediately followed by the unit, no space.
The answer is 3V
